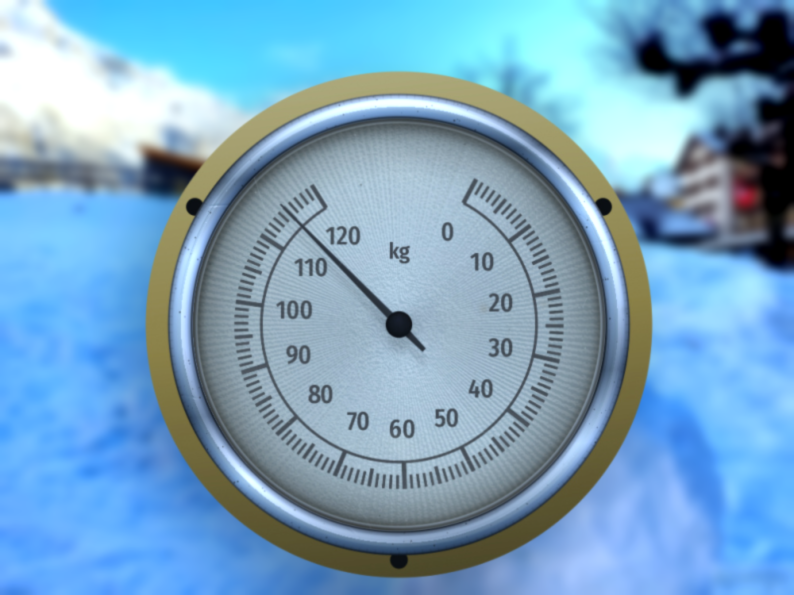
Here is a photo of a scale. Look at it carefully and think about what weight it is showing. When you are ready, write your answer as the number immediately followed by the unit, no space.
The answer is 115kg
